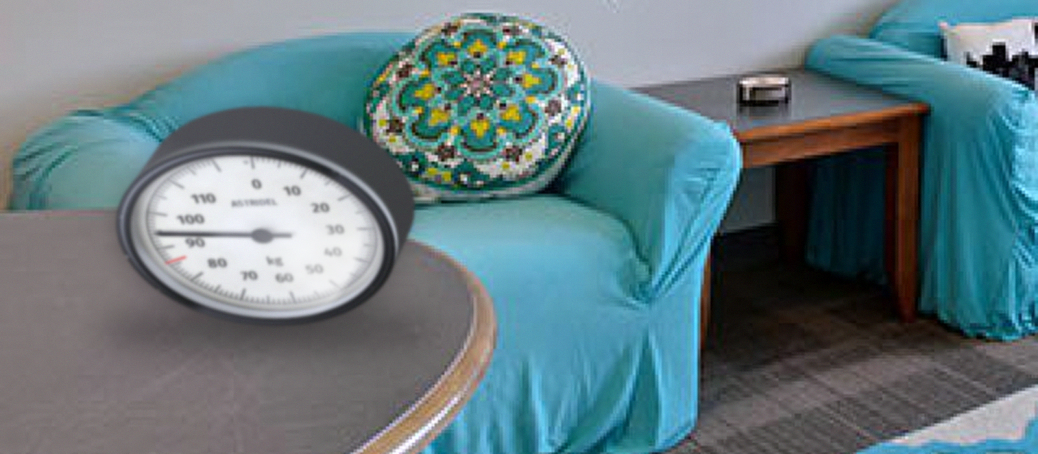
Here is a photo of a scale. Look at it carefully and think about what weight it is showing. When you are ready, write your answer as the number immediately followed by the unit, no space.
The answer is 95kg
